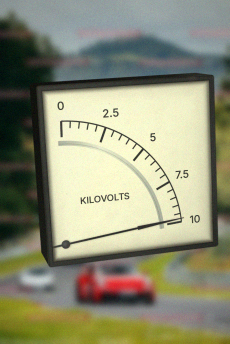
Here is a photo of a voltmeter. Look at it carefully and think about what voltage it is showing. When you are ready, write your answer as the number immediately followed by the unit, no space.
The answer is 9.75kV
